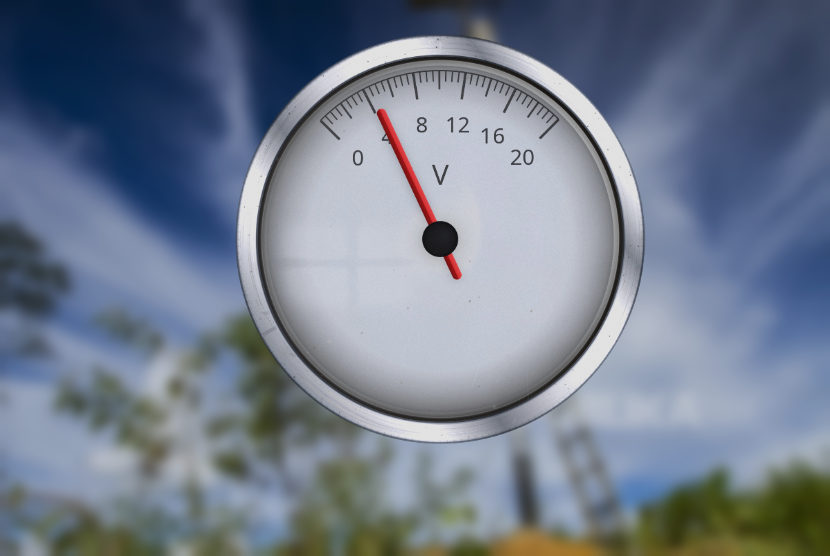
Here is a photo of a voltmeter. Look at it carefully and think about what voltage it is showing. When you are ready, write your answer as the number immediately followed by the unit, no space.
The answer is 4.5V
